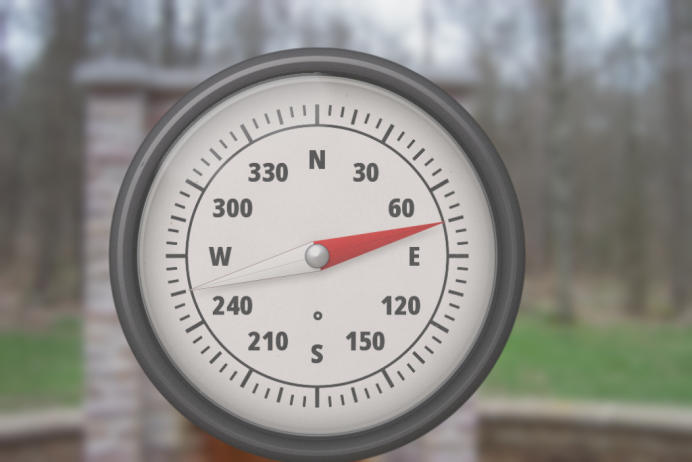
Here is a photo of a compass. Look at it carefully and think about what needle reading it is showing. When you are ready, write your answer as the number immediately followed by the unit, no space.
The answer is 75°
